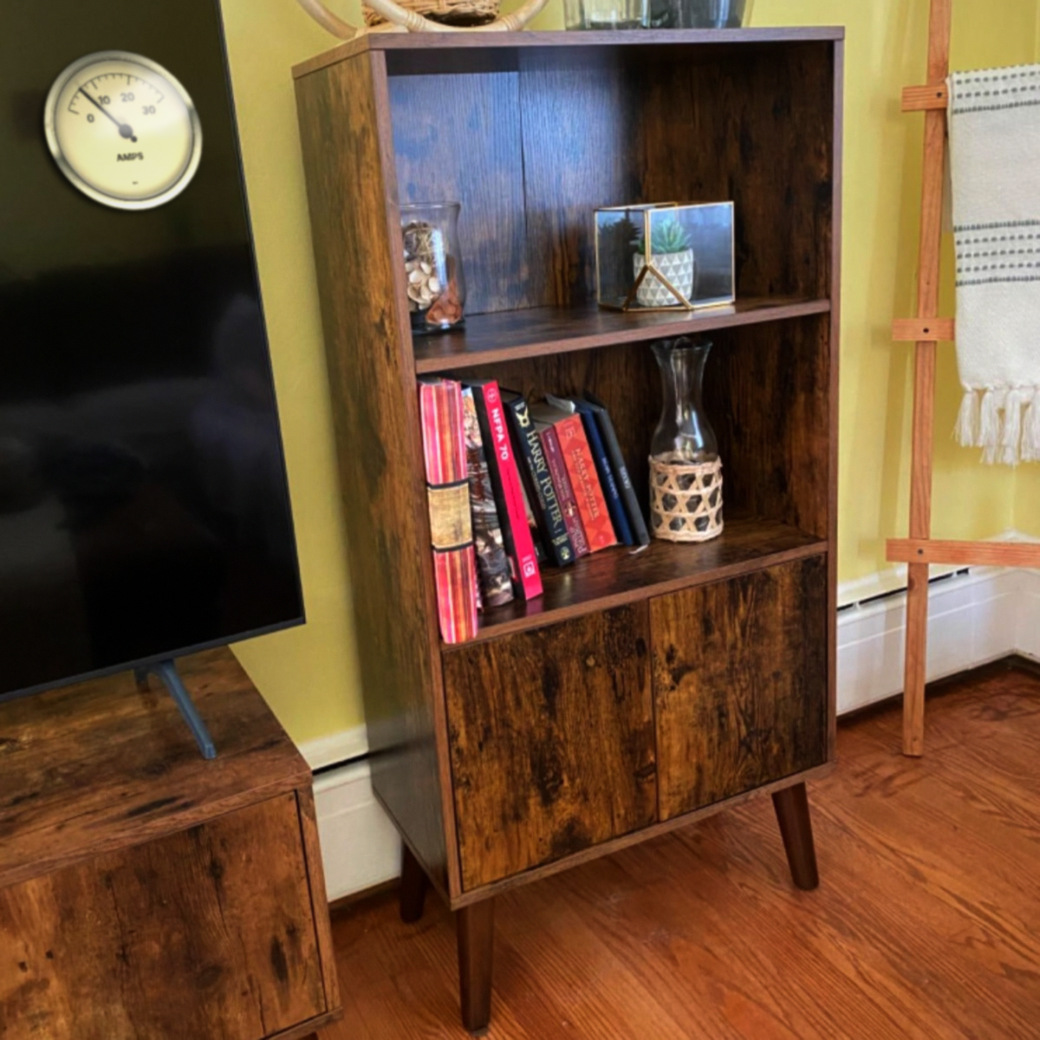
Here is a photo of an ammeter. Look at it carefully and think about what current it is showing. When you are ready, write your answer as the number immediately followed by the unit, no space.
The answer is 6A
